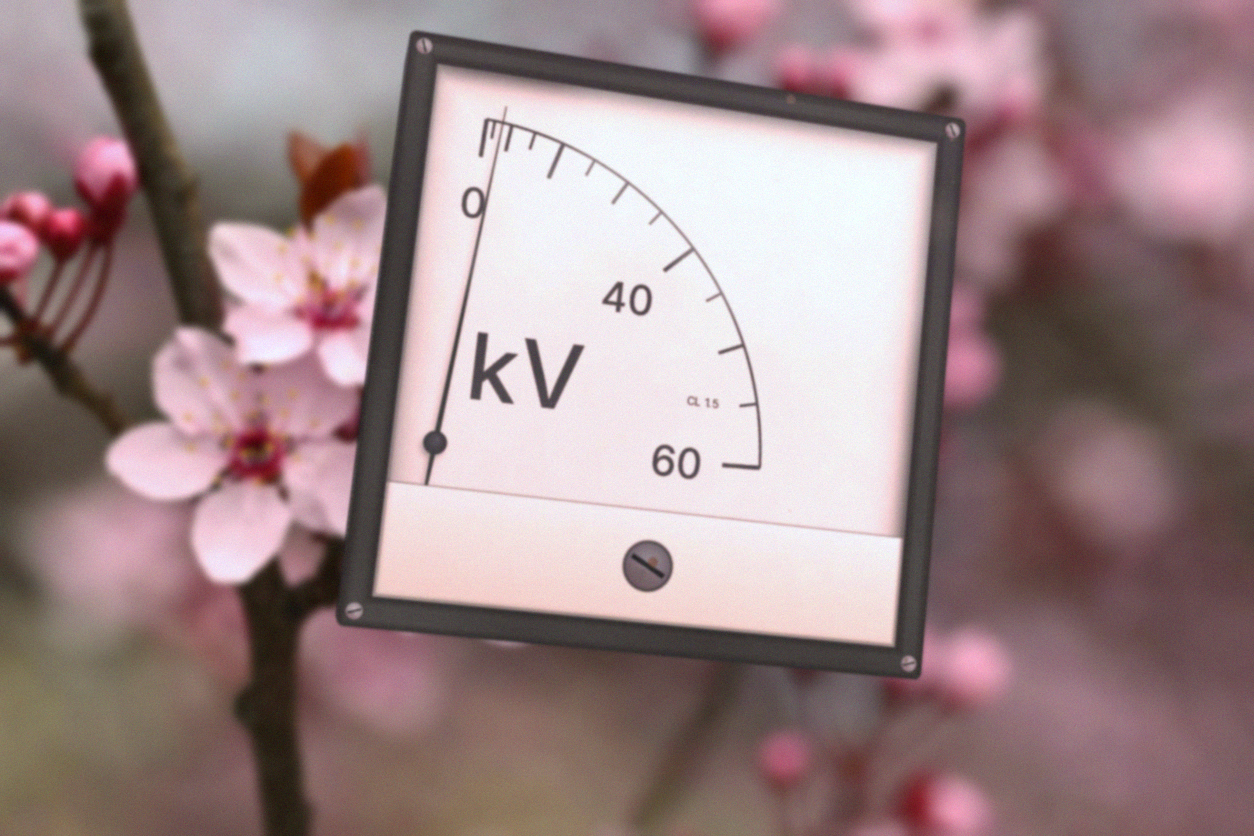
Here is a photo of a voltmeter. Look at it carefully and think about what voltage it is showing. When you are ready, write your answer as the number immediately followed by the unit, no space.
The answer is 7.5kV
